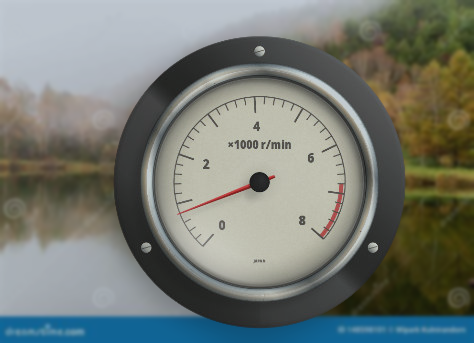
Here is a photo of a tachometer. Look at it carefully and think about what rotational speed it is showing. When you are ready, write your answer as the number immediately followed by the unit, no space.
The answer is 800rpm
